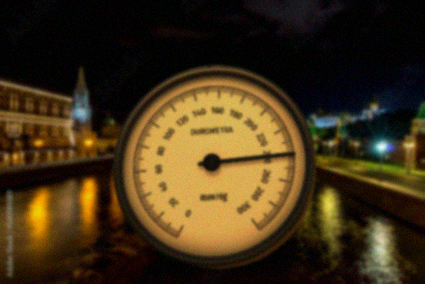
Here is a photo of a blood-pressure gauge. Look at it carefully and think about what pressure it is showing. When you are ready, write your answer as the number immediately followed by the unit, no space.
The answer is 240mmHg
